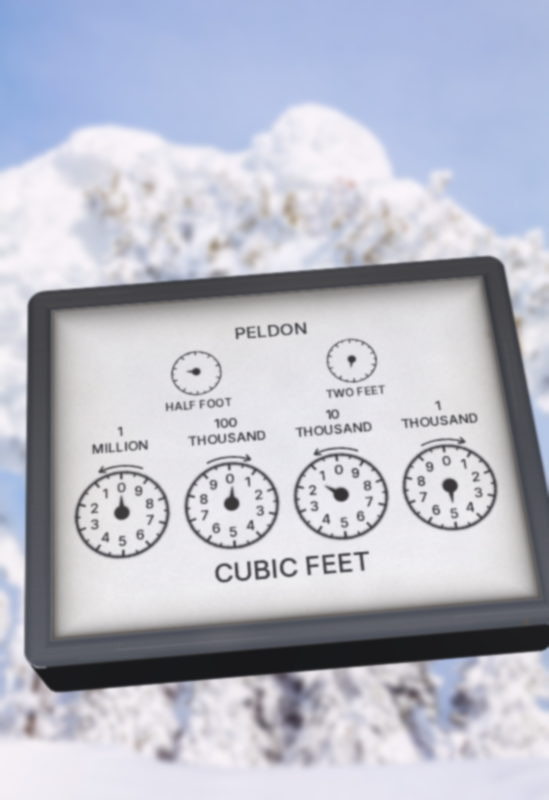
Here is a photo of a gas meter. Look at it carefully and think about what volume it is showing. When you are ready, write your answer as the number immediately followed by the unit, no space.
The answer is 1500ft³
